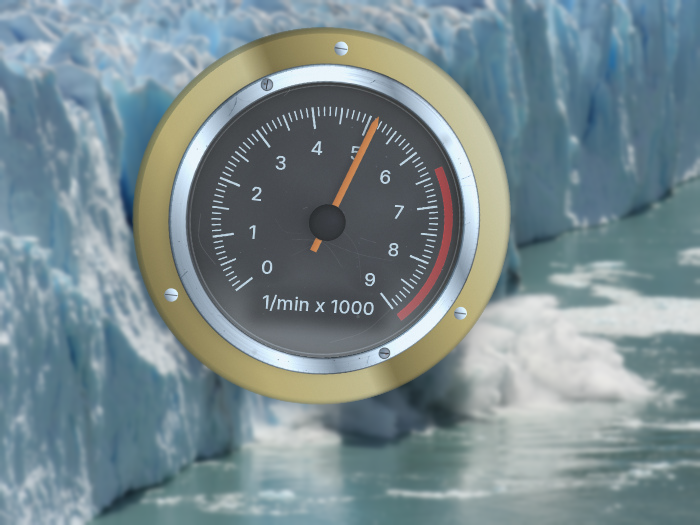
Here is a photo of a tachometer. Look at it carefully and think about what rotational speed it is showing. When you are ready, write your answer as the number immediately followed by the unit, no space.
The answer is 5100rpm
